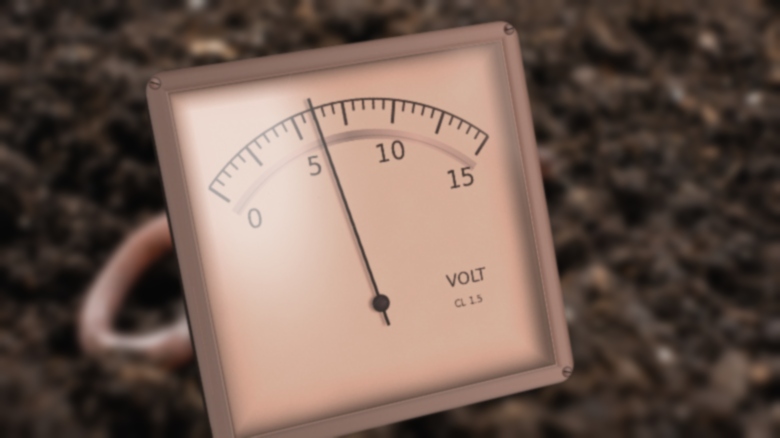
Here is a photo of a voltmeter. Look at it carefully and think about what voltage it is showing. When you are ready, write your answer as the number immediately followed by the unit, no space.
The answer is 6V
